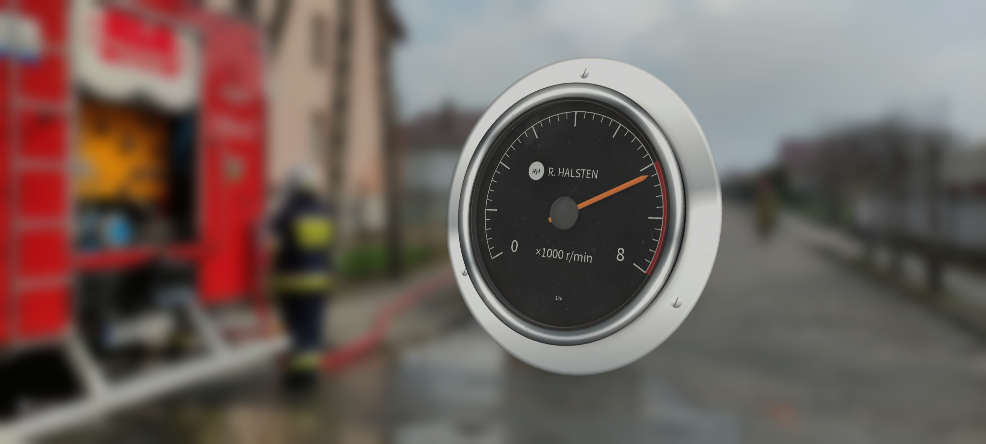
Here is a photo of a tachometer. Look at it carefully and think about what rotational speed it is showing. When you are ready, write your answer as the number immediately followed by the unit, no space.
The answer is 6200rpm
